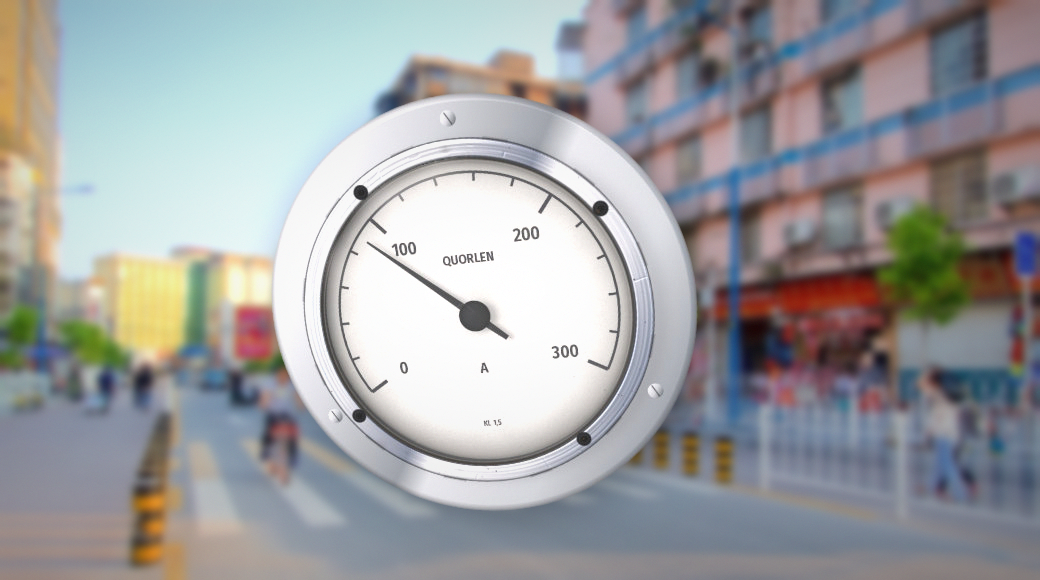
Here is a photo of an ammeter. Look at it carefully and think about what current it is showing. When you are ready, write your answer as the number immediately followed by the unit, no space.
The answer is 90A
